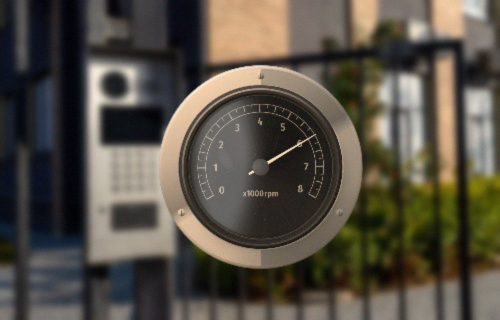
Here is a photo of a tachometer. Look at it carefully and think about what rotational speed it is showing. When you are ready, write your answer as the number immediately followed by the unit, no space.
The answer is 6000rpm
